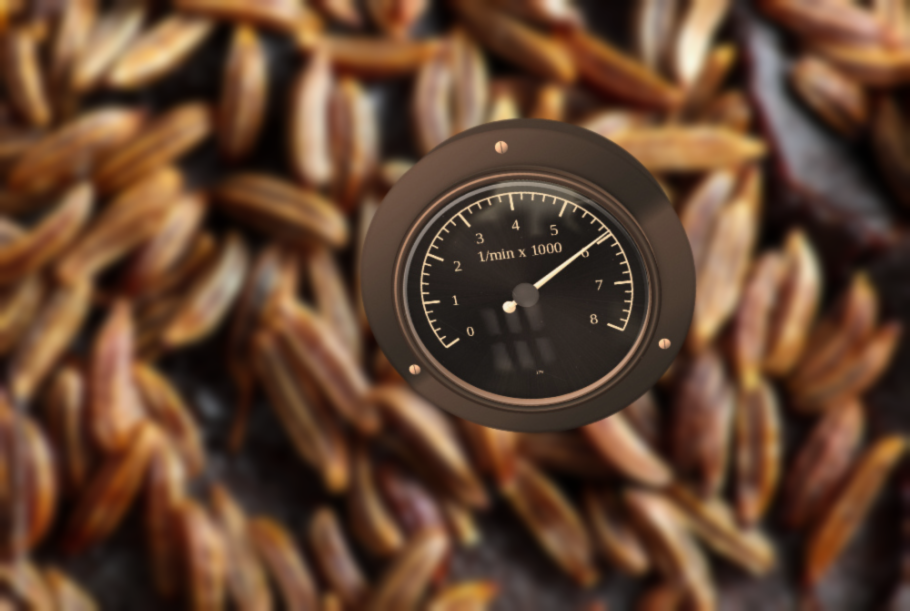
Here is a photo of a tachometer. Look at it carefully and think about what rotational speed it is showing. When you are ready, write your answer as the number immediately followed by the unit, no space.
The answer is 5900rpm
